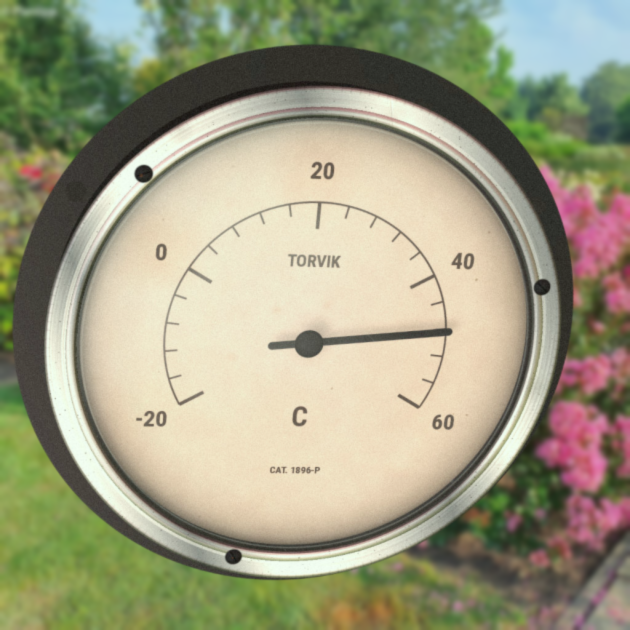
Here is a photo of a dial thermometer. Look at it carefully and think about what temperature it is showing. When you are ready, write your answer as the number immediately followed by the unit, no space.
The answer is 48°C
